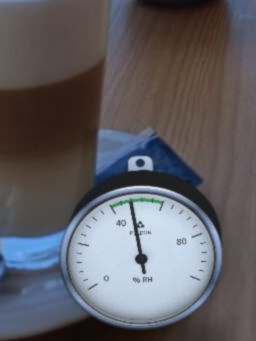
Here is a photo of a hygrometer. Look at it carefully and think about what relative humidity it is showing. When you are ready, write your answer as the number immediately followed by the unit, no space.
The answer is 48%
